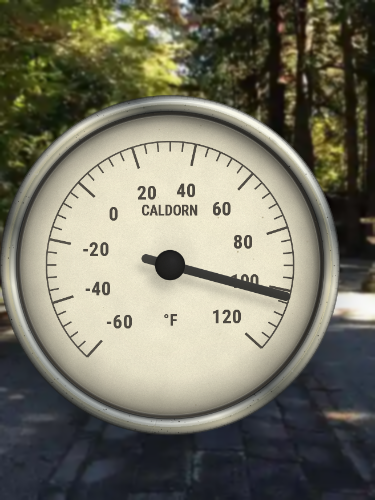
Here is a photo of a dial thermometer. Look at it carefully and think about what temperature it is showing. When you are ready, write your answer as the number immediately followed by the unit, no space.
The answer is 102°F
